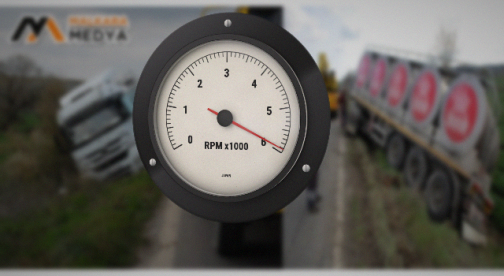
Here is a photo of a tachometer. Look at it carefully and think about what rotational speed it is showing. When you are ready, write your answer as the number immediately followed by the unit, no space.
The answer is 5900rpm
